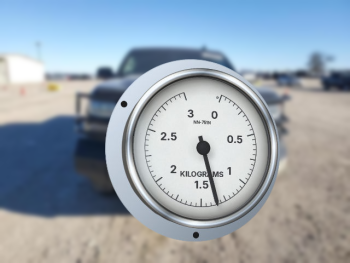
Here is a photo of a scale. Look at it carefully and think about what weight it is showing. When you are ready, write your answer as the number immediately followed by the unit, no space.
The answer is 1.35kg
